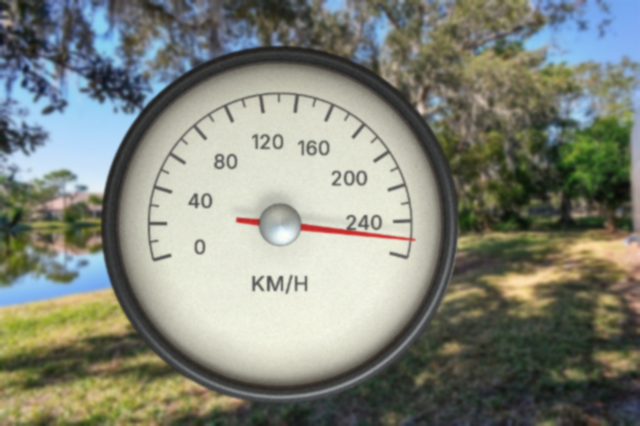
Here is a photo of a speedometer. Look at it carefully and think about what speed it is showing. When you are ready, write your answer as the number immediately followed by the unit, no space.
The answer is 250km/h
